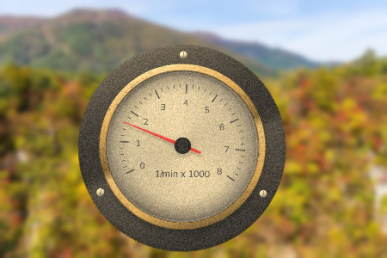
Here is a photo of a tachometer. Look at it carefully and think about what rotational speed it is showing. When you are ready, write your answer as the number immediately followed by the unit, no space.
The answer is 1600rpm
